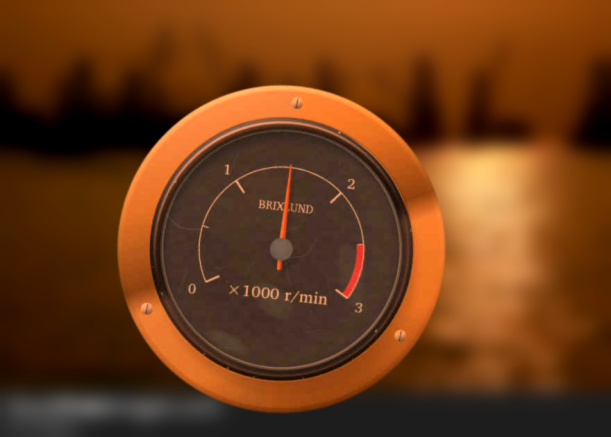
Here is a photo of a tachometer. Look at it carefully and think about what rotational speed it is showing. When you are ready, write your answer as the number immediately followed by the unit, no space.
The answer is 1500rpm
